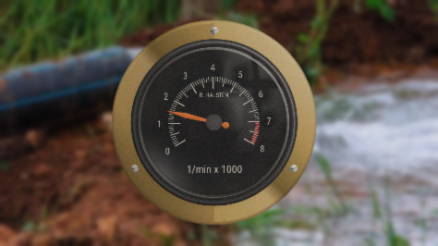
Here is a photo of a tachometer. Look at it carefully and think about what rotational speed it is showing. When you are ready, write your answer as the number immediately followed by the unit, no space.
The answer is 1500rpm
